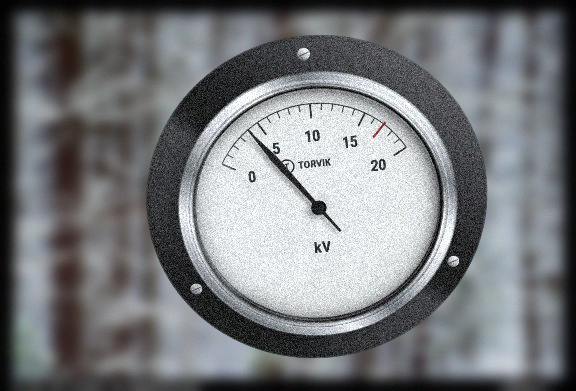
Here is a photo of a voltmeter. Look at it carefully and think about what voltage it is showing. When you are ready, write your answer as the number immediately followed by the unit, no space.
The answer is 4kV
